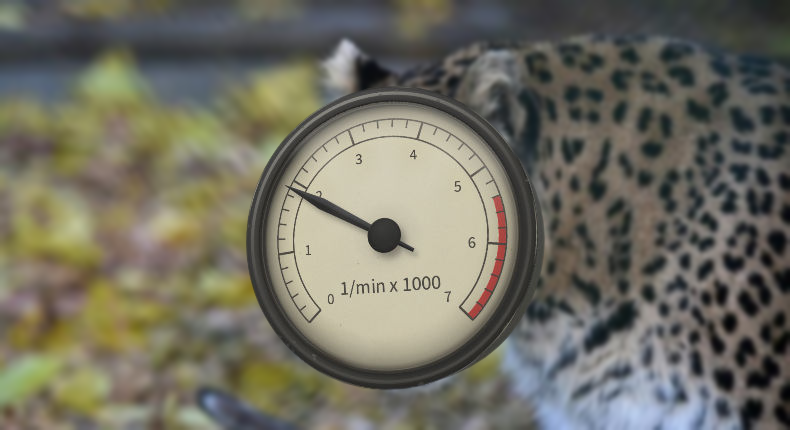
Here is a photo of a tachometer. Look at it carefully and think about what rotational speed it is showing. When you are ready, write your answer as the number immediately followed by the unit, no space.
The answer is 1900rpm
